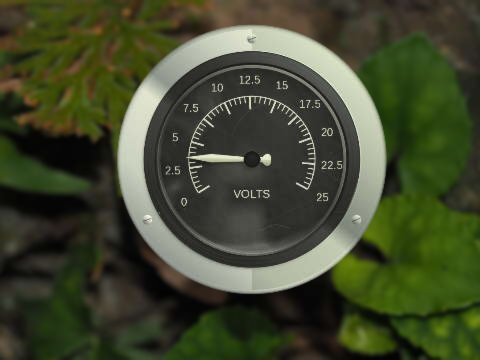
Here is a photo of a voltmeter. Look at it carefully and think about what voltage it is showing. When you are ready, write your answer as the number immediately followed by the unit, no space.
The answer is 3.5V
